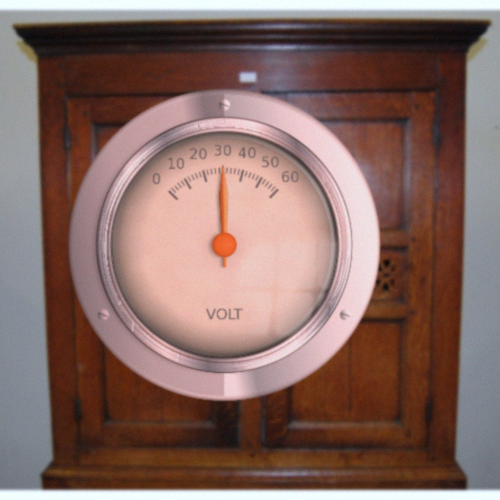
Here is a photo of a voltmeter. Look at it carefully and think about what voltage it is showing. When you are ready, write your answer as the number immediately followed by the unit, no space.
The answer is 30V
